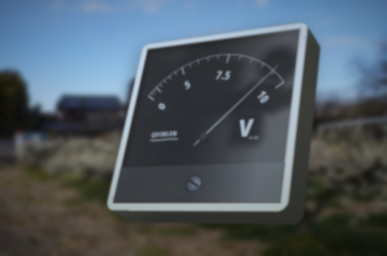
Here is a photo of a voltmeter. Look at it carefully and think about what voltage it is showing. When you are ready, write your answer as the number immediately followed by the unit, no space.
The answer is 9.5V
